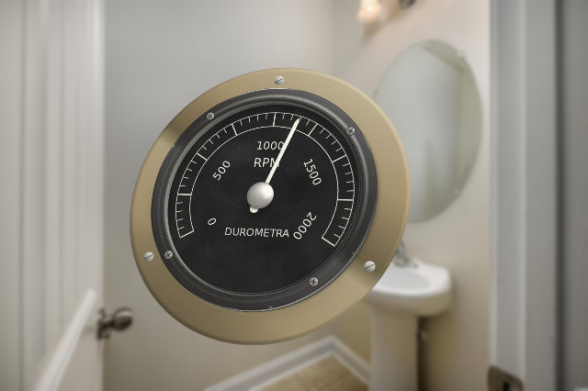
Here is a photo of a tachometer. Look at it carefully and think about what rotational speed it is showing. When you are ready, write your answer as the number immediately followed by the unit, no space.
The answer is 1150rpm
